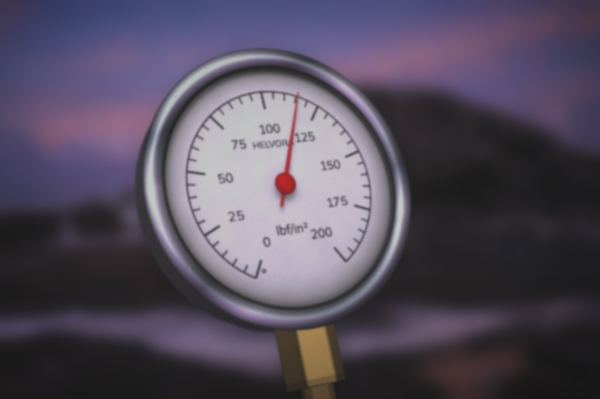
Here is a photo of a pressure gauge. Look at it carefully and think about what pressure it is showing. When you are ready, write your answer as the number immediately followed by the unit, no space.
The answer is 115psi
